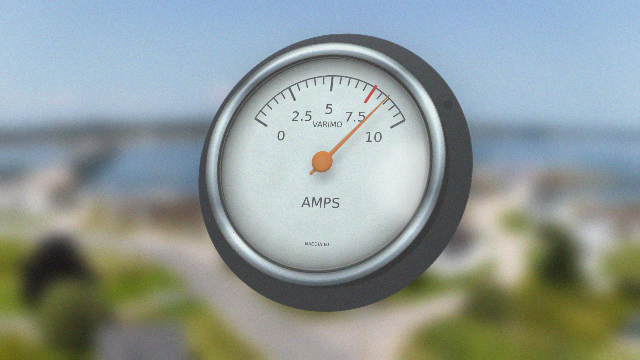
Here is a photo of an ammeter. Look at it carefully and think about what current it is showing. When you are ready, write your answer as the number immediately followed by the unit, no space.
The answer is 8.5A
